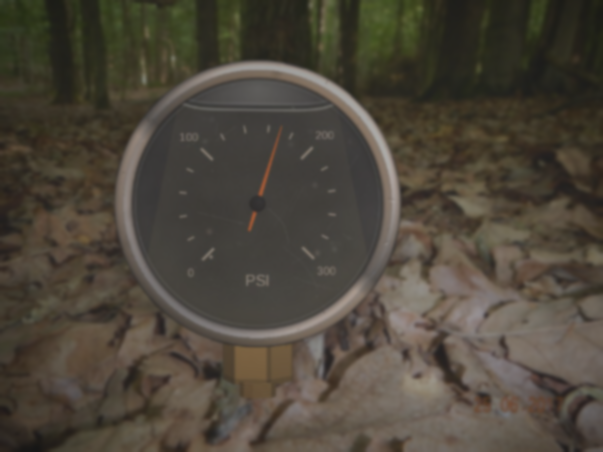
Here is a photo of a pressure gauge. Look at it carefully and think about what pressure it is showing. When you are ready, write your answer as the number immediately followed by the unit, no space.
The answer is 170psi
